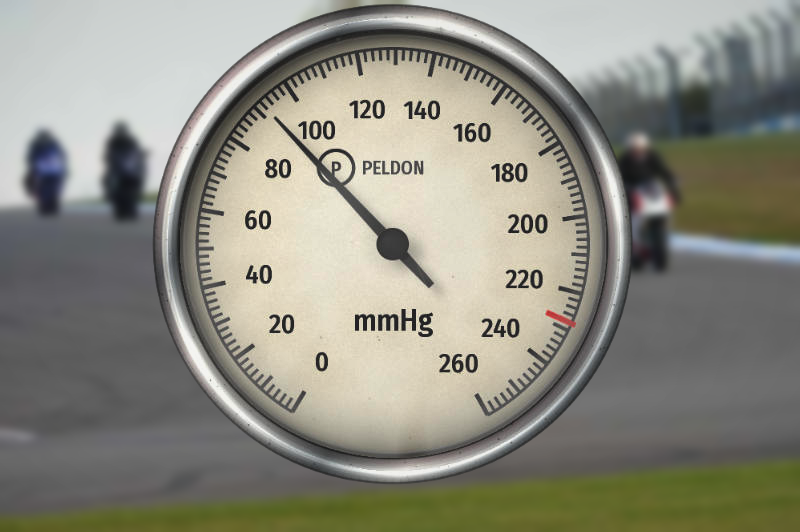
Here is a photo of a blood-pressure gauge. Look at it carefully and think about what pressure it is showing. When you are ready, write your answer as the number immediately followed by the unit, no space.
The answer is 92mmHg
